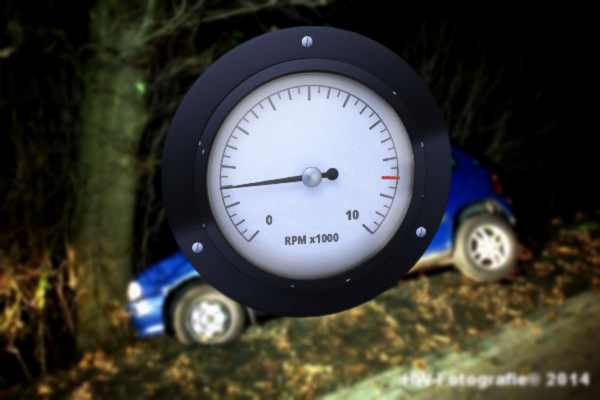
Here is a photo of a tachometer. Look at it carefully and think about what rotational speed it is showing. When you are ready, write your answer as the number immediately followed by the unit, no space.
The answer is 1500rpm
